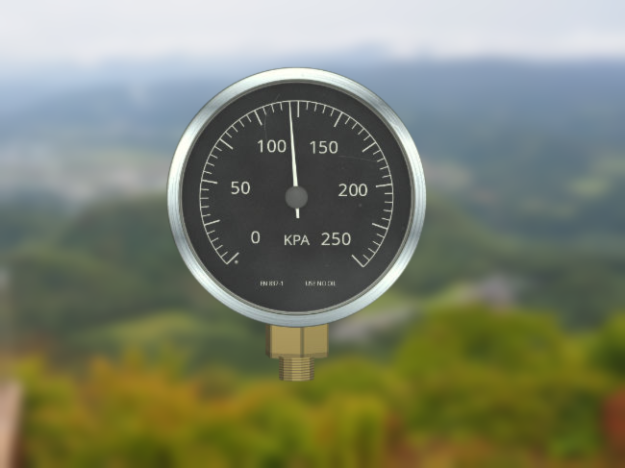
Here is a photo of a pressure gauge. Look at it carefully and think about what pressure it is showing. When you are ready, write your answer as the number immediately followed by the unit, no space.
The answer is 120kPa
